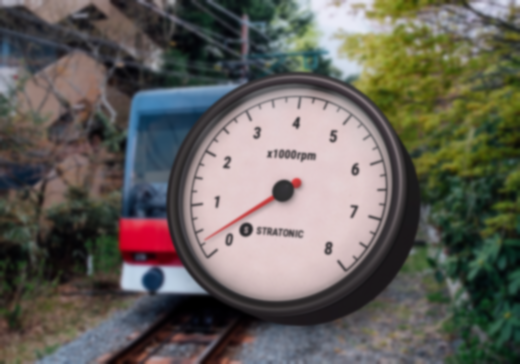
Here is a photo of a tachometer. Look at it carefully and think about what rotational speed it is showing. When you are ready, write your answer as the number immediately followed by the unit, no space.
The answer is 250rpm
